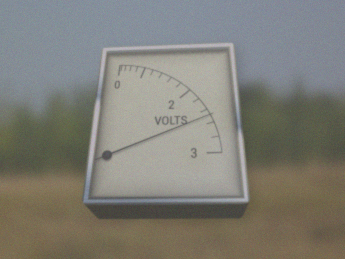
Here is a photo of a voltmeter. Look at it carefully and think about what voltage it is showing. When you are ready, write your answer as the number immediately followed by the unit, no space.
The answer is 2.5V
